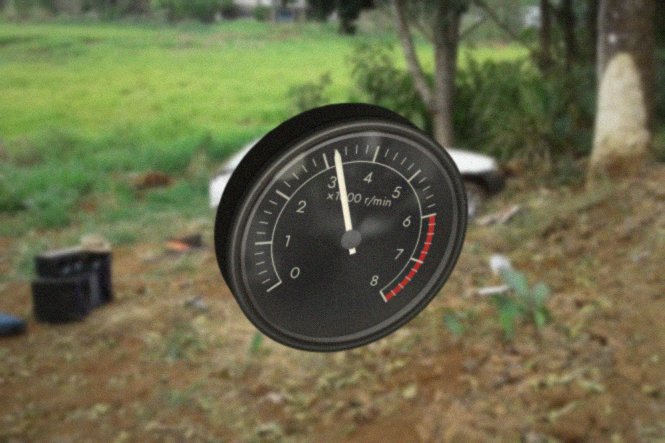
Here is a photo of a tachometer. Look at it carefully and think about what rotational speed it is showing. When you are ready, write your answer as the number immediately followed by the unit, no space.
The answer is 3200rpm
